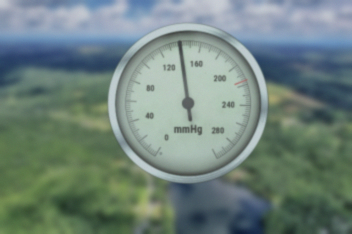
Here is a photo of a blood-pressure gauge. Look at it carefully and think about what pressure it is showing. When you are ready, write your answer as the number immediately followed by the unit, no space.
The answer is 140mmHg
